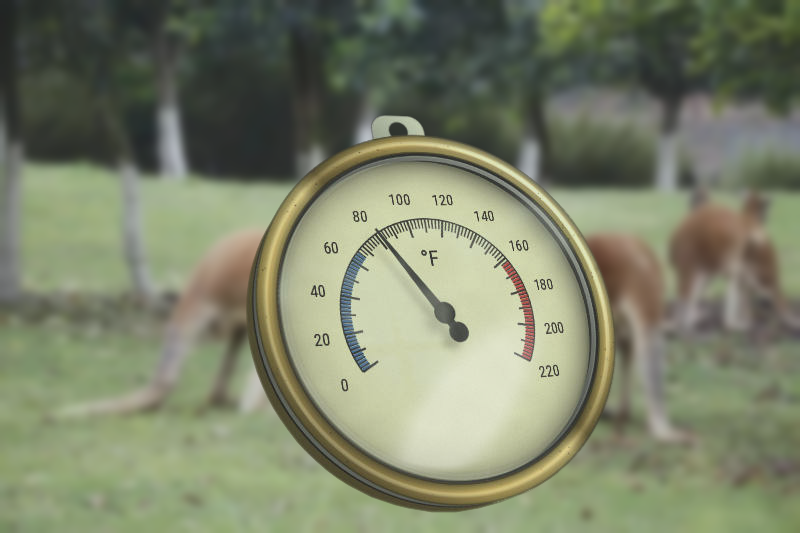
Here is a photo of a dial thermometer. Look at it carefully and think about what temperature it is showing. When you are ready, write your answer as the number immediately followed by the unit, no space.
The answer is 80°F
